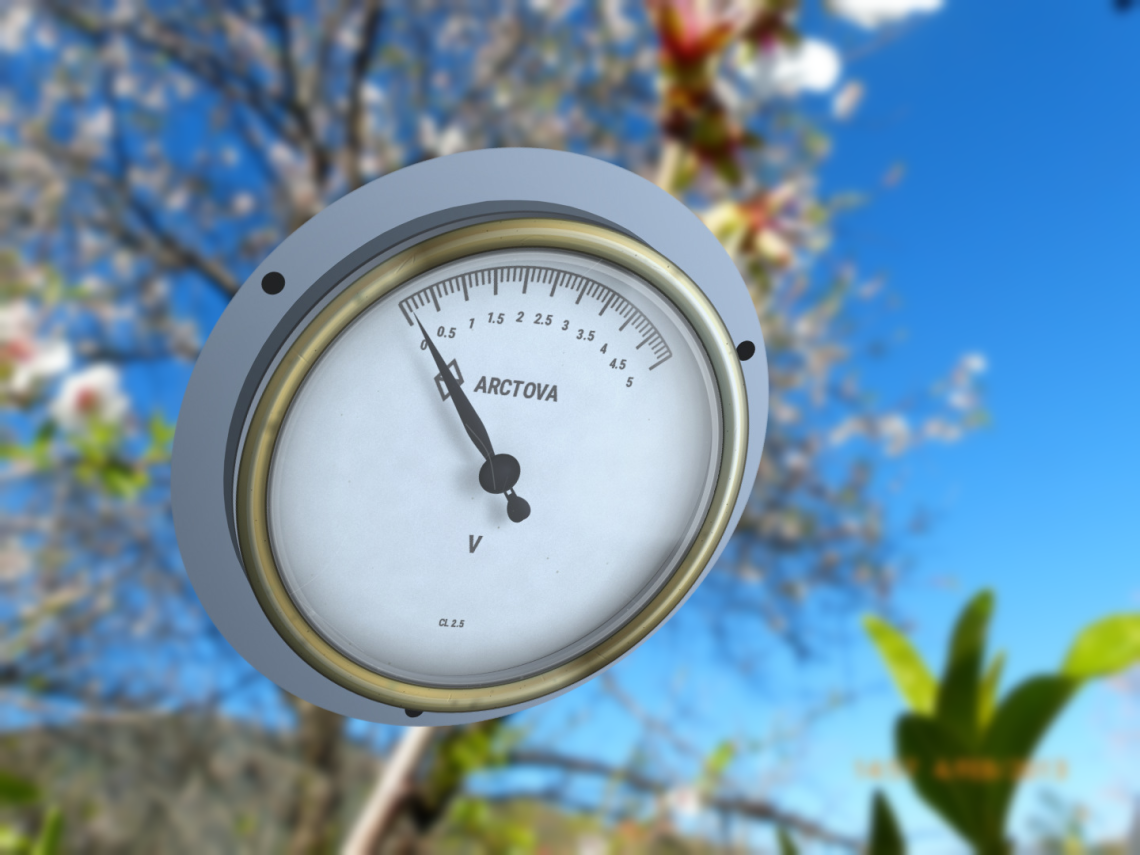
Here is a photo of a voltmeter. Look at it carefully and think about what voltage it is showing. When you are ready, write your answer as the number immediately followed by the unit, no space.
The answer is 0.1V
